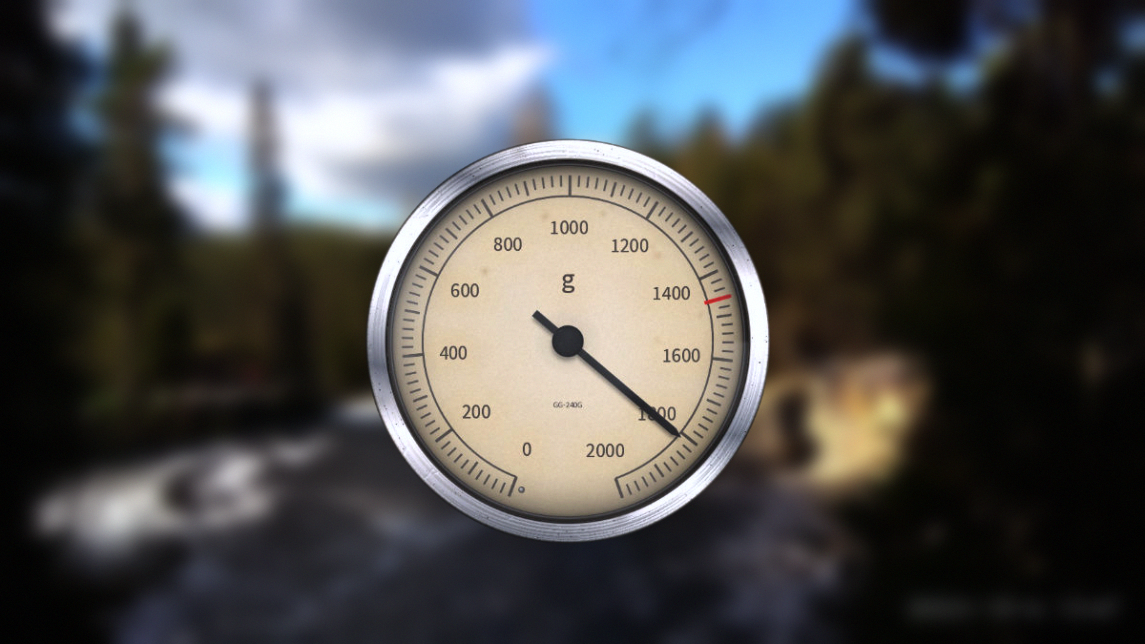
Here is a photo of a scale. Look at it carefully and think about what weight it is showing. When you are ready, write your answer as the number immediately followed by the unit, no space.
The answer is 1810g
